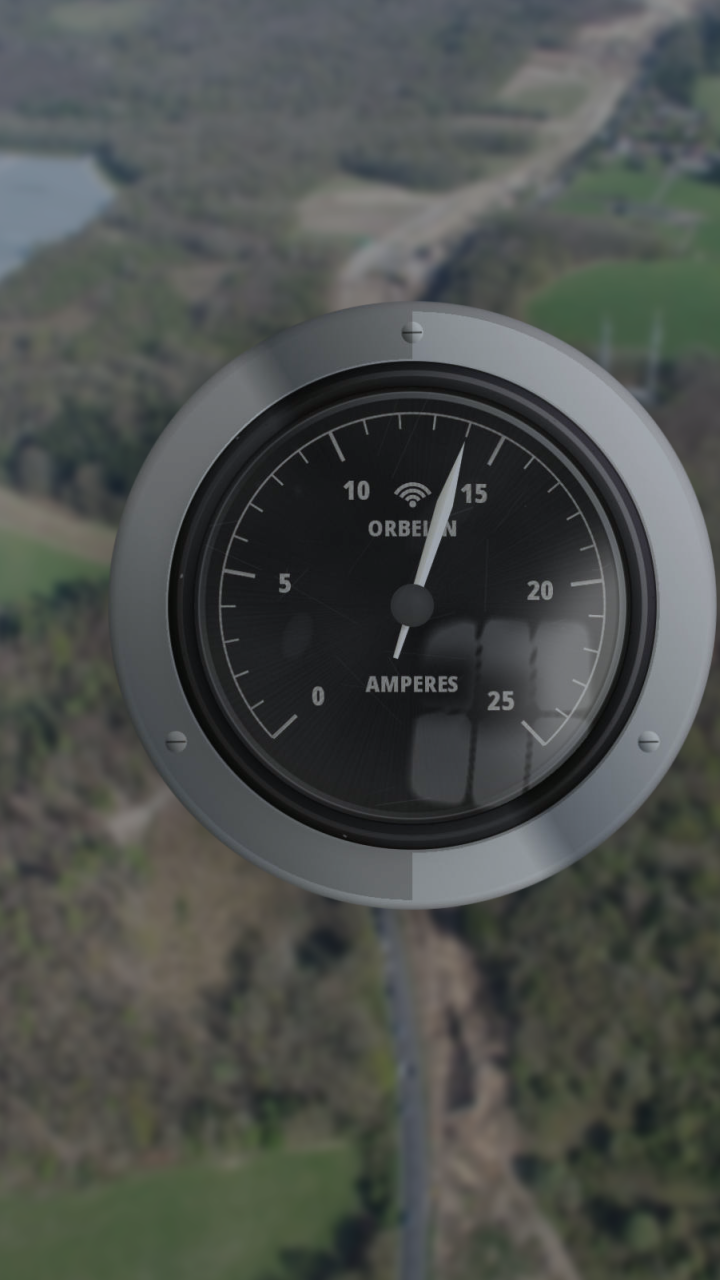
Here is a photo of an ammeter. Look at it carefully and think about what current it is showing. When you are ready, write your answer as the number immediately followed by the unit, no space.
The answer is 14A
